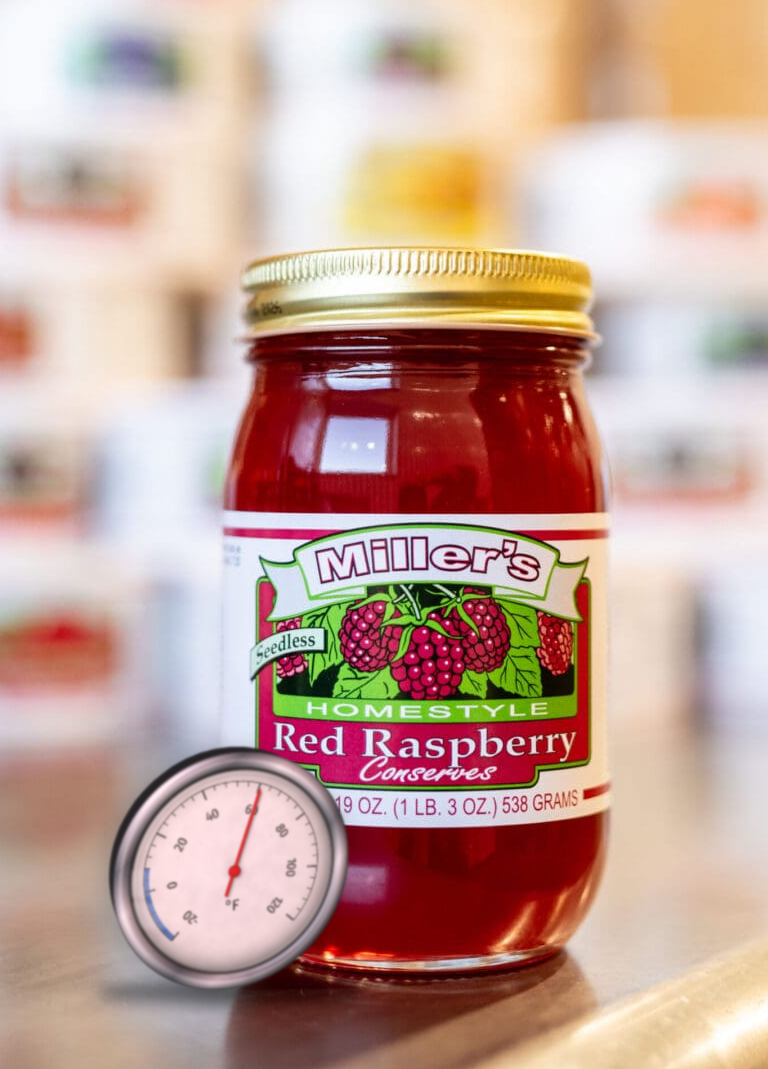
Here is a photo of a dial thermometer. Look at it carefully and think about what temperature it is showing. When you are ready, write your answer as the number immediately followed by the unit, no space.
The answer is 60°F
